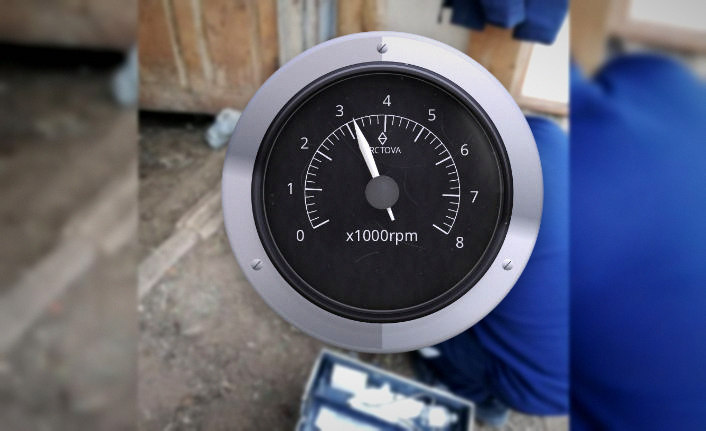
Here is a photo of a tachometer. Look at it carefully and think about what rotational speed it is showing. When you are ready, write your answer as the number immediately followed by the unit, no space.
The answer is 3200rpm
